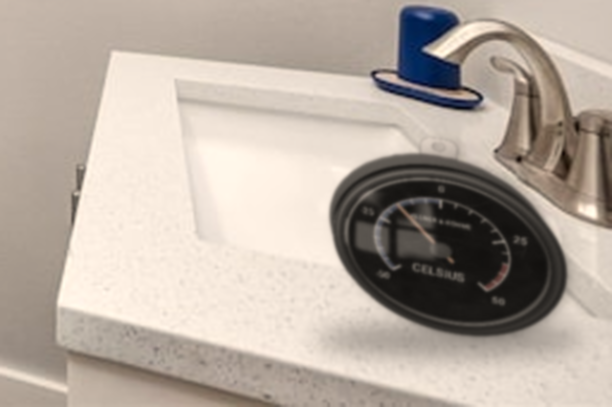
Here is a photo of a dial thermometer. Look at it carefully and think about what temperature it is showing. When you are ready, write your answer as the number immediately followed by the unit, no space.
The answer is -15°C
